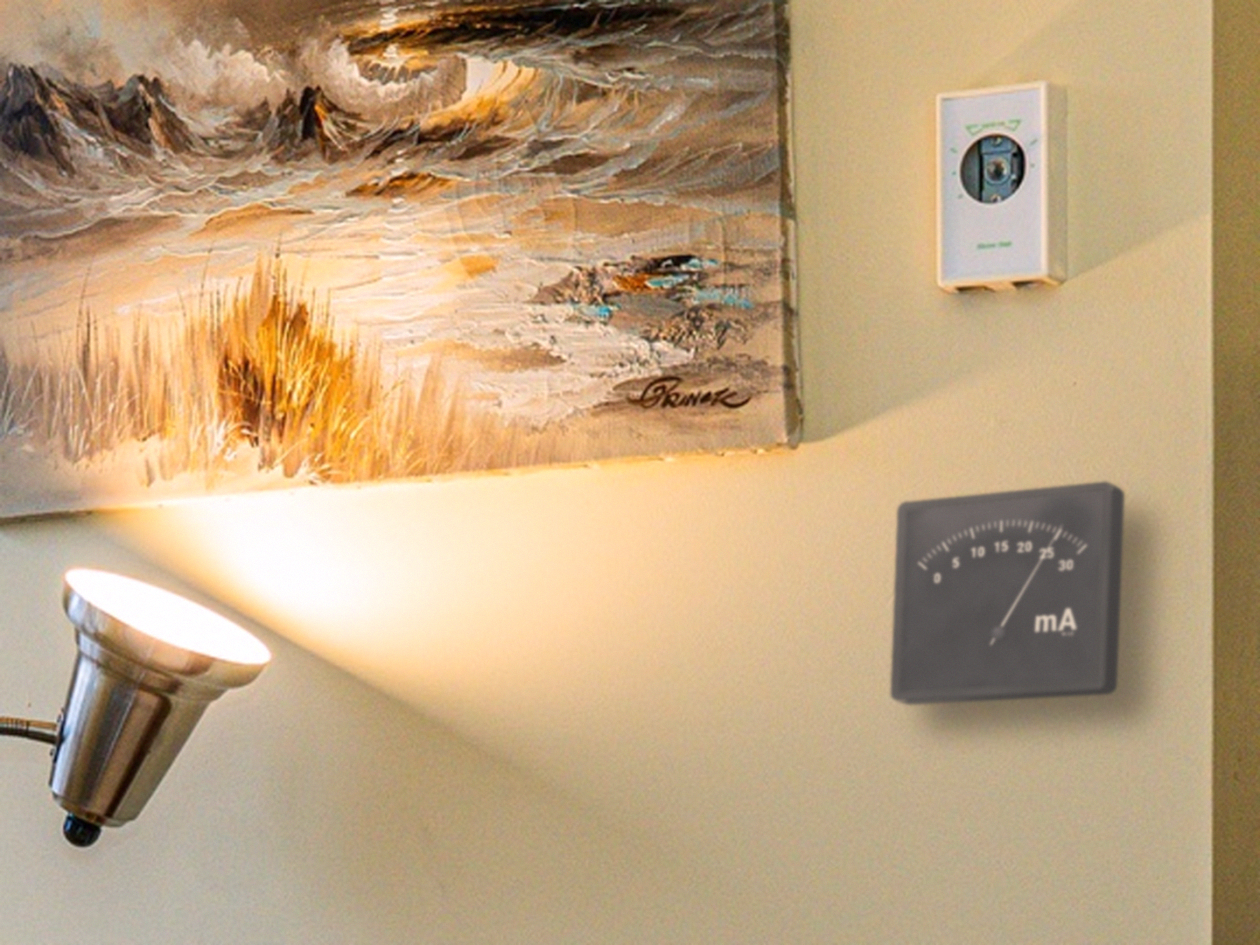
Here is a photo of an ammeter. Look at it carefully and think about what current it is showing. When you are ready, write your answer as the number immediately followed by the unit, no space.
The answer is 25mA
